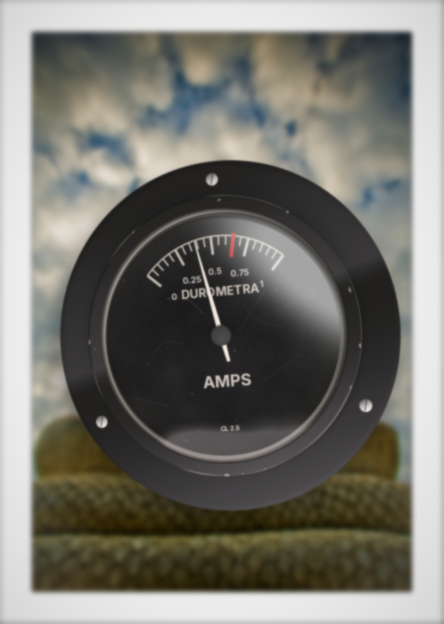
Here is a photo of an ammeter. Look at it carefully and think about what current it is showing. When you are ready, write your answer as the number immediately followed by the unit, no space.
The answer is 0.4A
